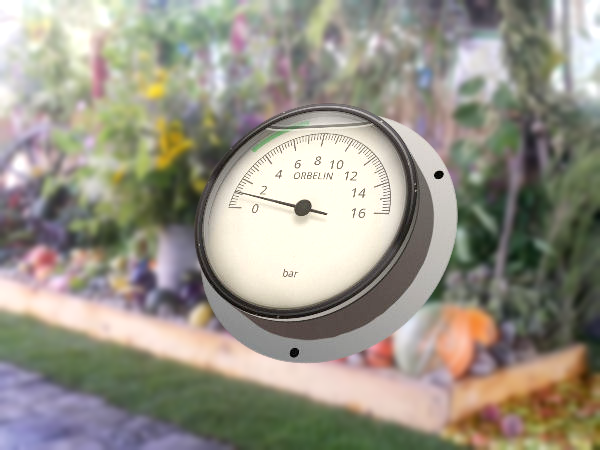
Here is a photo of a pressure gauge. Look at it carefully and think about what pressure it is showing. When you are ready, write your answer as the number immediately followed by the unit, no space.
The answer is 1bar
